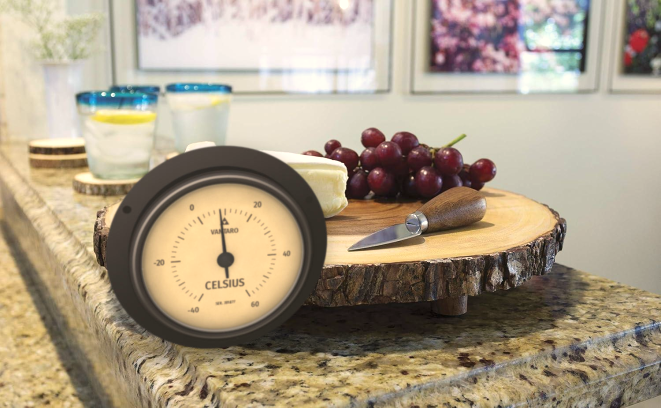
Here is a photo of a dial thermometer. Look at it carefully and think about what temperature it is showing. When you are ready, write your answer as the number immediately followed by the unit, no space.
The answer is 8°C
